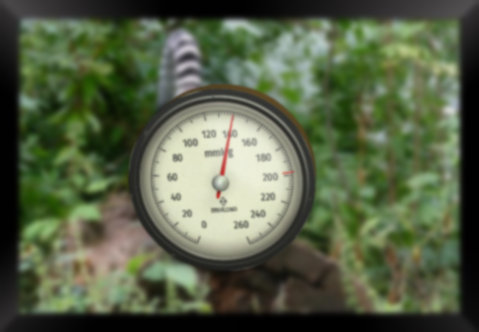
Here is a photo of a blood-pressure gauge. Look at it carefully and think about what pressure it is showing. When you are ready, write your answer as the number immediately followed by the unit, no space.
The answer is 140mmHg
